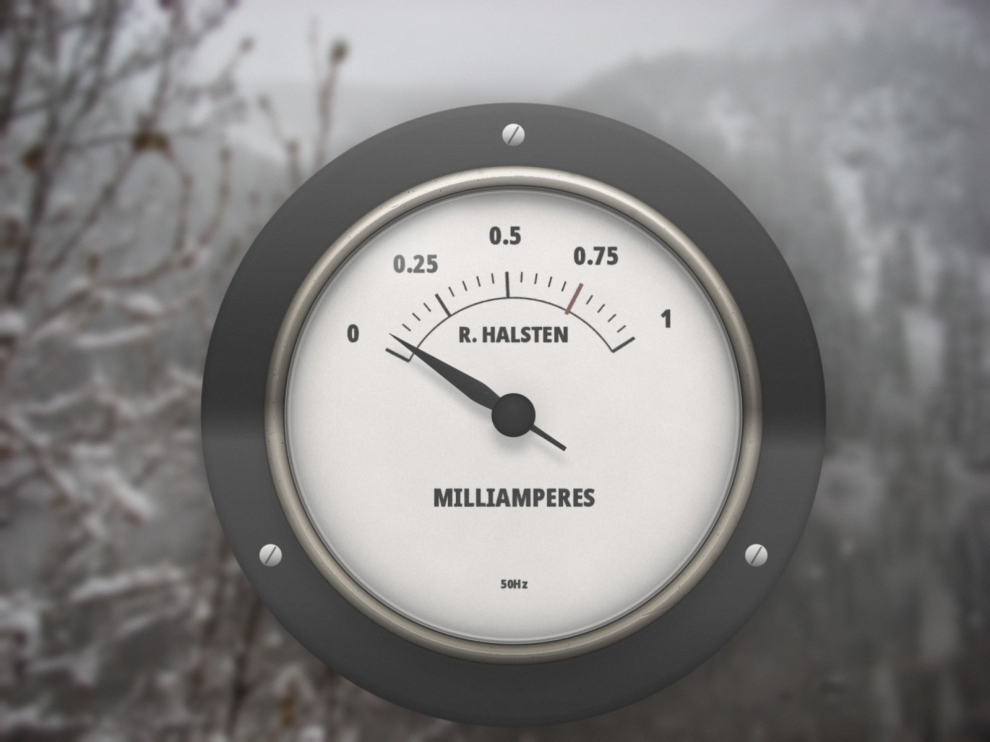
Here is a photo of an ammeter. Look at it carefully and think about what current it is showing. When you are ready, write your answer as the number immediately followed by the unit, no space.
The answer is 0.05mA
